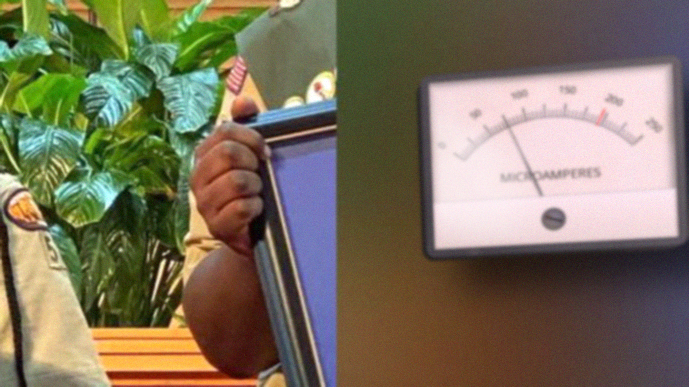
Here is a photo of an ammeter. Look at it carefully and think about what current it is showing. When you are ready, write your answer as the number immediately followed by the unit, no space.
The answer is 75µA
